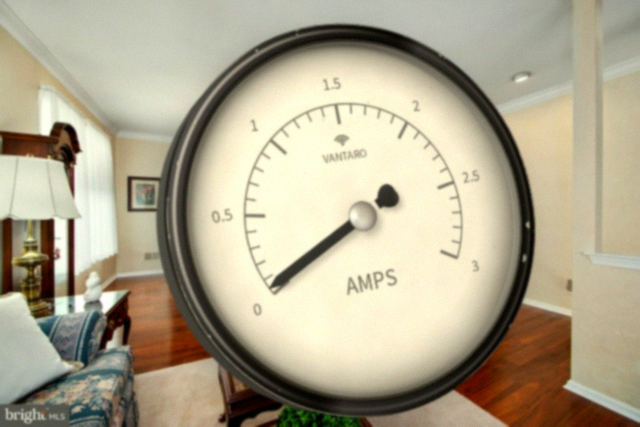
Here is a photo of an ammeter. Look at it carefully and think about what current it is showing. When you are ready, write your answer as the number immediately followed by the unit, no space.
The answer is 0.05A
